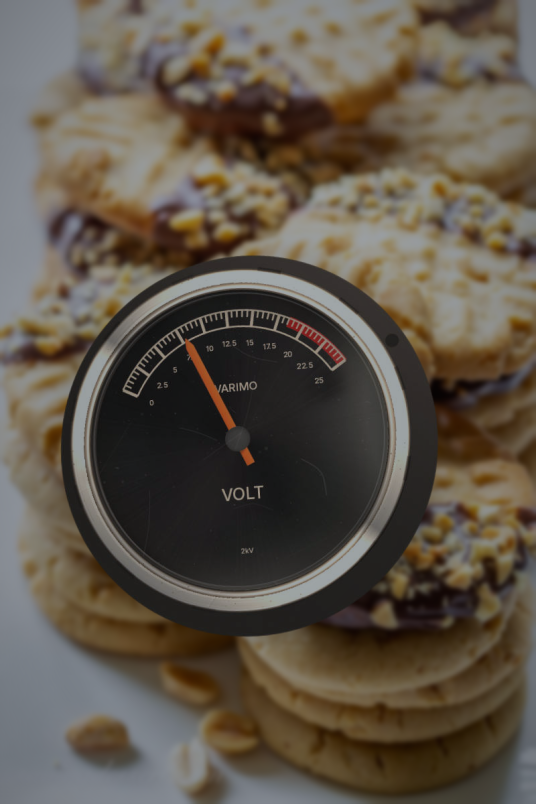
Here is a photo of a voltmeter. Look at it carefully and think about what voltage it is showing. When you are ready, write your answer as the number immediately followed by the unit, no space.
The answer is 8V
